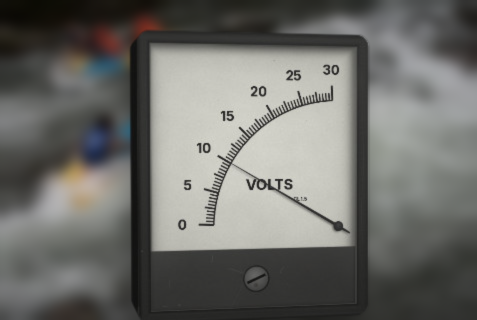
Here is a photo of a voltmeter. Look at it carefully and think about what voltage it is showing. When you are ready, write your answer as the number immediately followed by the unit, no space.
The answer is 10V
